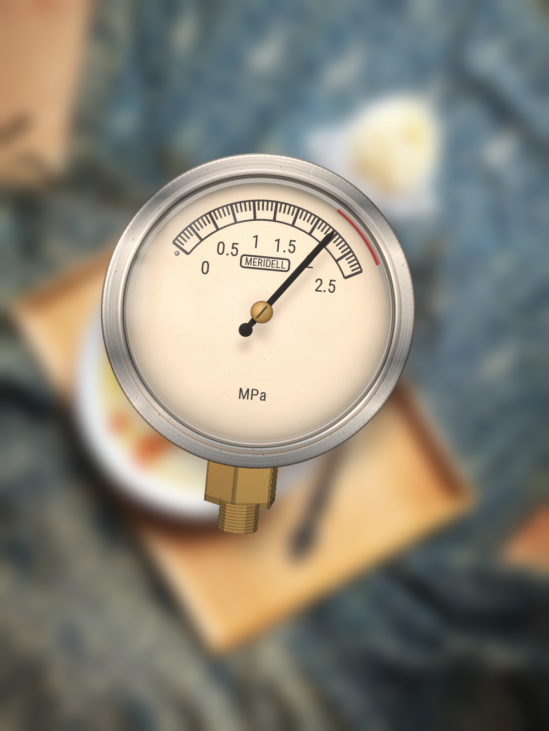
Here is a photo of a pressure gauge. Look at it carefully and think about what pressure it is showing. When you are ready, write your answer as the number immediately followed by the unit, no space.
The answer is 1.95MPa
